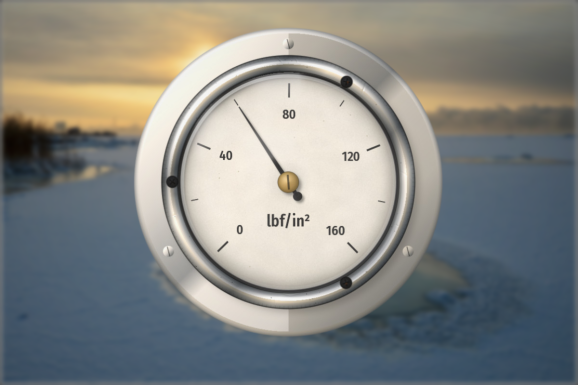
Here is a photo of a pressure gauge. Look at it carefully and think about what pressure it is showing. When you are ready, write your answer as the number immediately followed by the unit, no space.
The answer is 60psi
